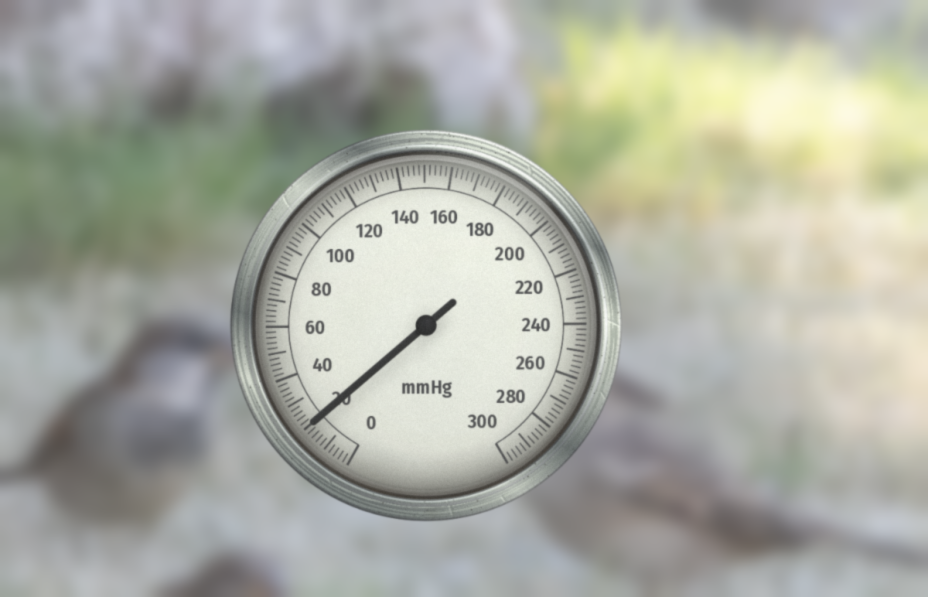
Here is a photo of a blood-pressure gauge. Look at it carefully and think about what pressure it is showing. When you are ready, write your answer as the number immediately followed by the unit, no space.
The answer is 20mmHg
